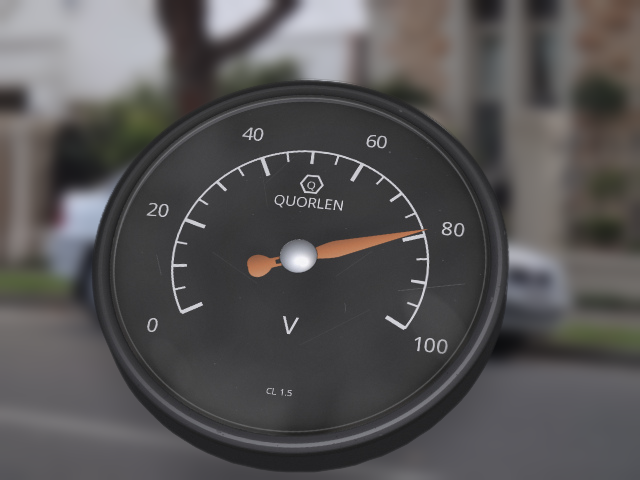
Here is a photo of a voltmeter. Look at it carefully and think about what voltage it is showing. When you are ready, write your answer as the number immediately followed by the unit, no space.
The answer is 80V
